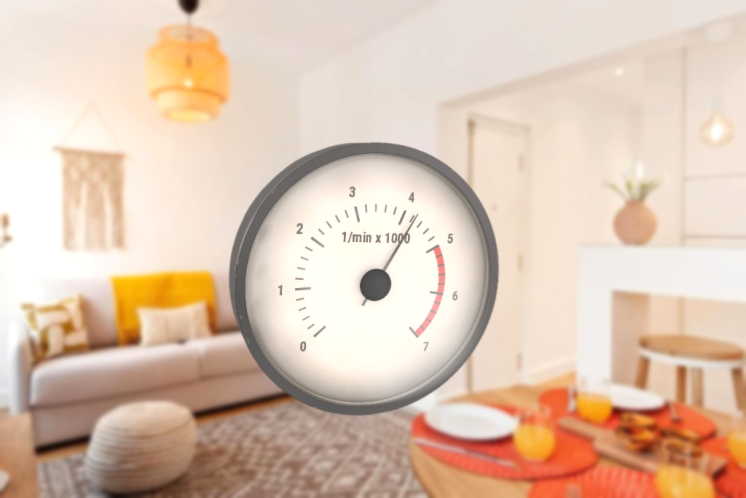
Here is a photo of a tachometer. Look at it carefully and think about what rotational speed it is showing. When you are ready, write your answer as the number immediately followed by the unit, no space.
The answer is 4200rpm
